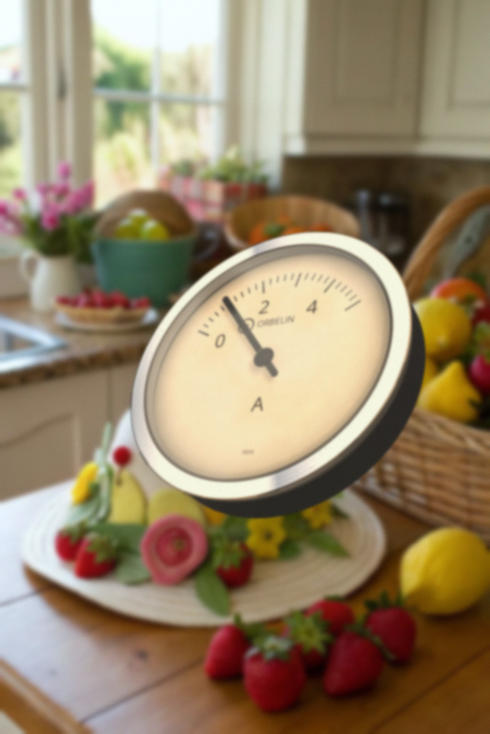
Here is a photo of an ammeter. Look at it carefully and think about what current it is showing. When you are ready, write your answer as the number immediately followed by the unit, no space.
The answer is 1A
